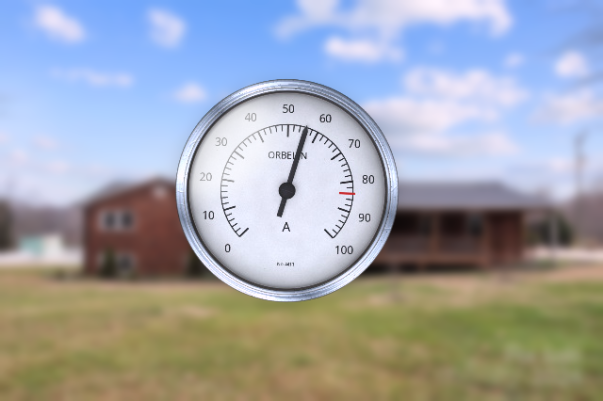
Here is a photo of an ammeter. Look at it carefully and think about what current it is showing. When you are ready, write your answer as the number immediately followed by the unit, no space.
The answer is 56A
